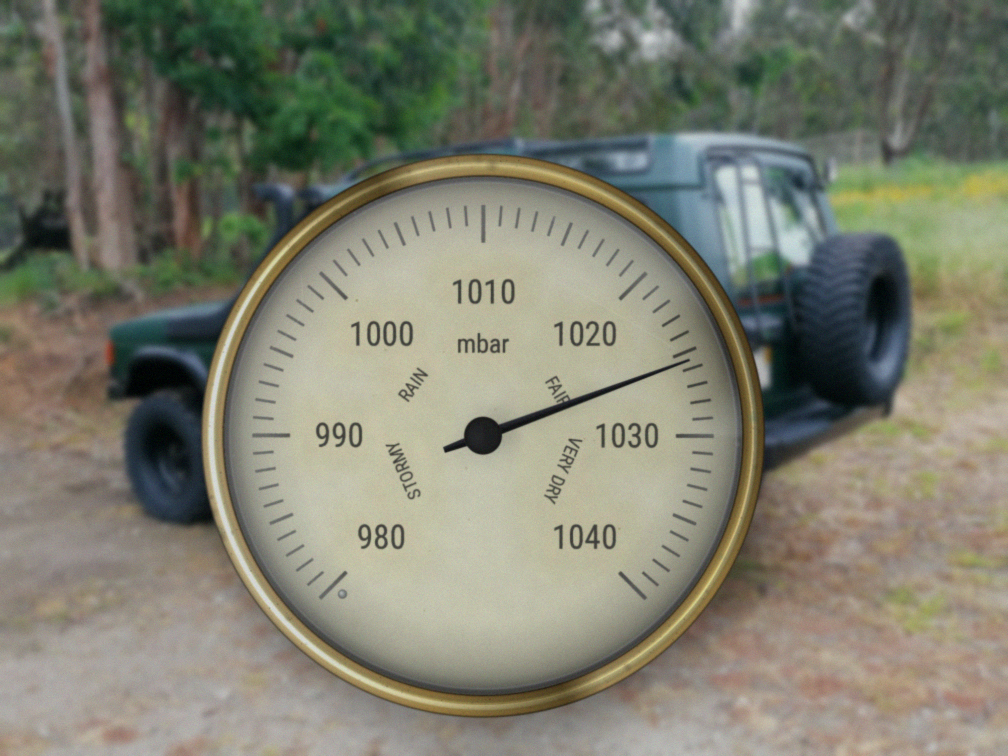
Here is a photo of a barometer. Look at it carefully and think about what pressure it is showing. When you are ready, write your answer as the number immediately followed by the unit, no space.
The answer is 1025.5mbar
